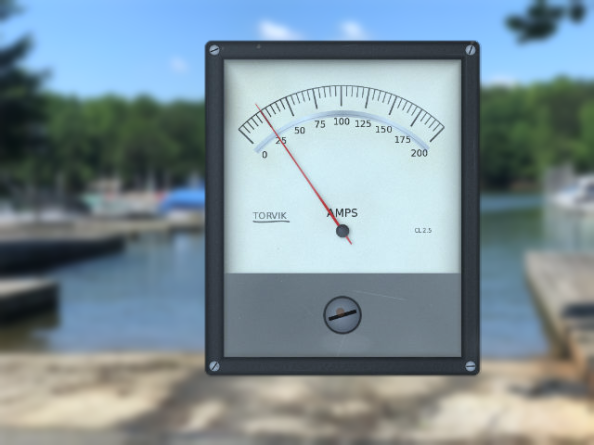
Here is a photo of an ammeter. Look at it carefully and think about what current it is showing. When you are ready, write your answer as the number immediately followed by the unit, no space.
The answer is 25A
